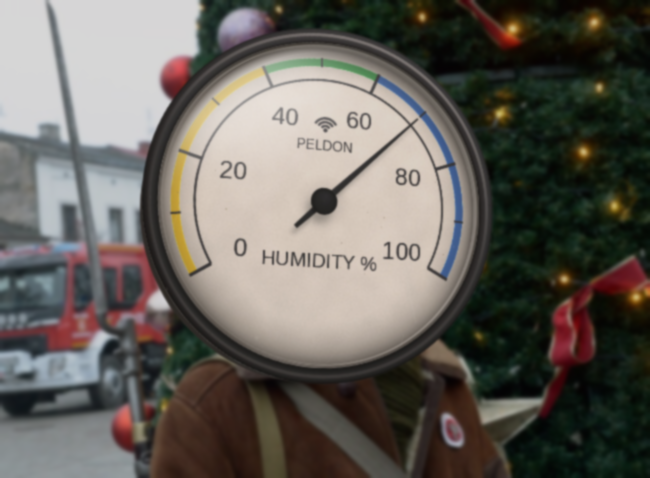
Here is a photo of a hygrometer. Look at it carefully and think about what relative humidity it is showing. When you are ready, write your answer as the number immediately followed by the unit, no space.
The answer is 70%
